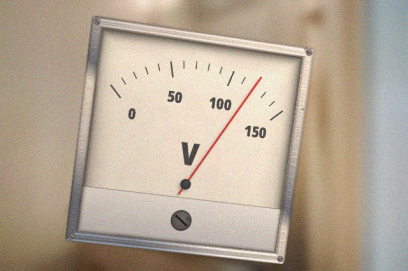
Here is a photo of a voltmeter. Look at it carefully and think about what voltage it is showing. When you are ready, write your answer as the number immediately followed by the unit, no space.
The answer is 120V
